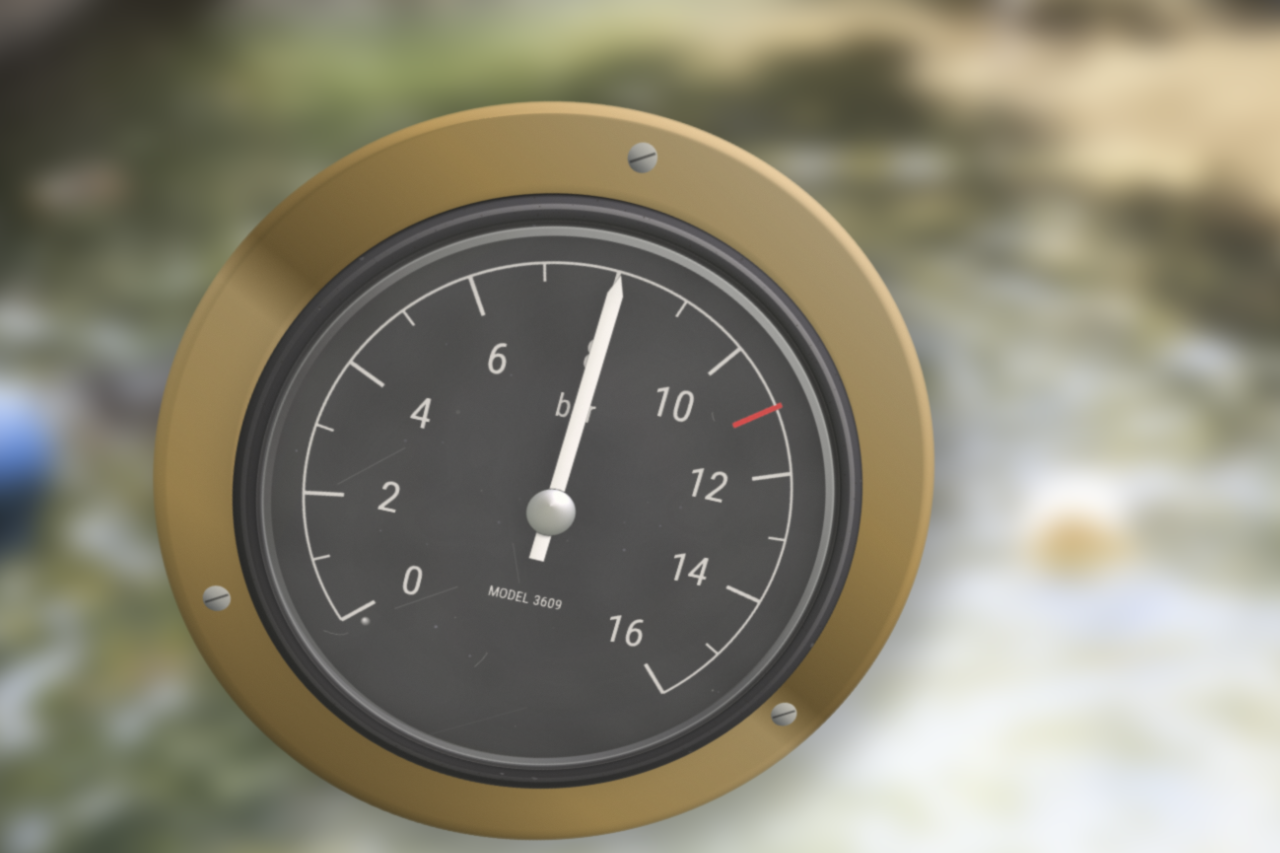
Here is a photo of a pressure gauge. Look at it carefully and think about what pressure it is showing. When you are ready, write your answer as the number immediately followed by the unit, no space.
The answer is 8bar
